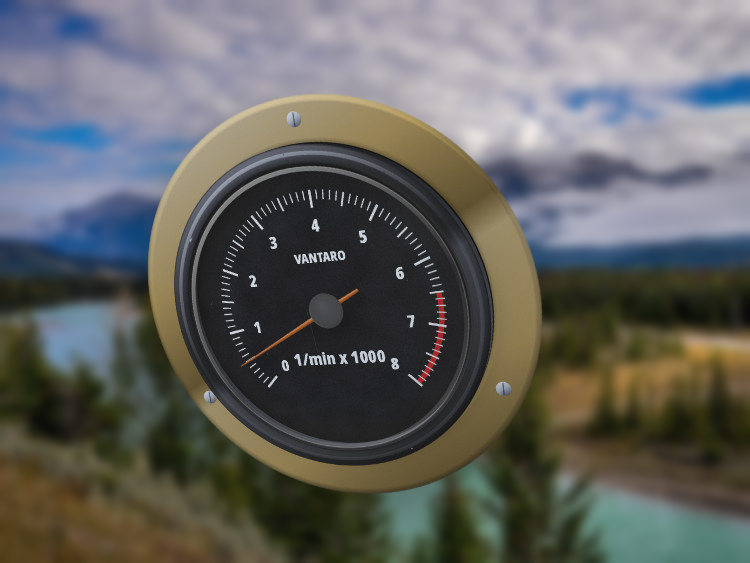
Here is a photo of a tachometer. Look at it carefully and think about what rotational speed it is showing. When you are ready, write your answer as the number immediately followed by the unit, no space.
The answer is 500rpm
